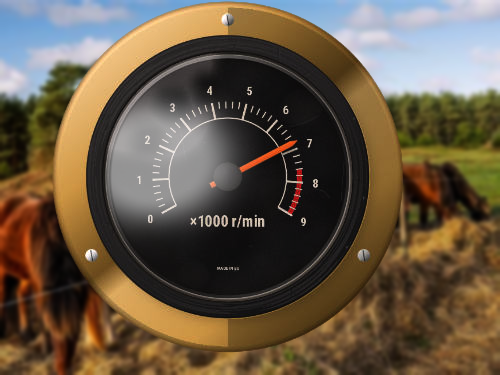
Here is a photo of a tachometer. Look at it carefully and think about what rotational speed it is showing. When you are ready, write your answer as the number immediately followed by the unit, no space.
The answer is 6800rpm
